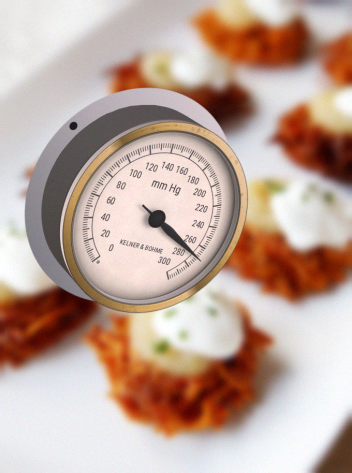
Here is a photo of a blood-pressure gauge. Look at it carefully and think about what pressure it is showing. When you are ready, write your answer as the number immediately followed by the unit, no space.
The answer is 270mmHg
